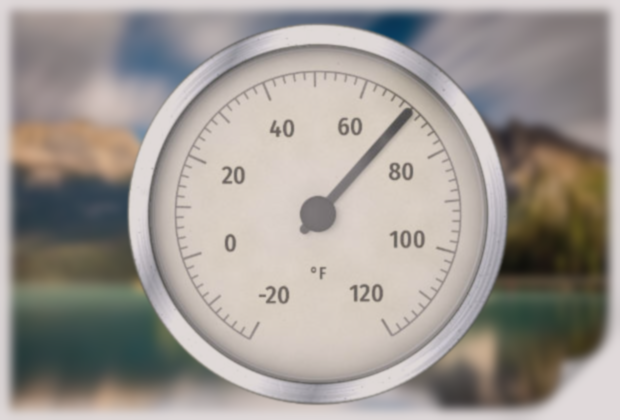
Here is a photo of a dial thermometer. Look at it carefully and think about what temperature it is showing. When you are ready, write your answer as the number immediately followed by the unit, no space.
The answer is 70°F
